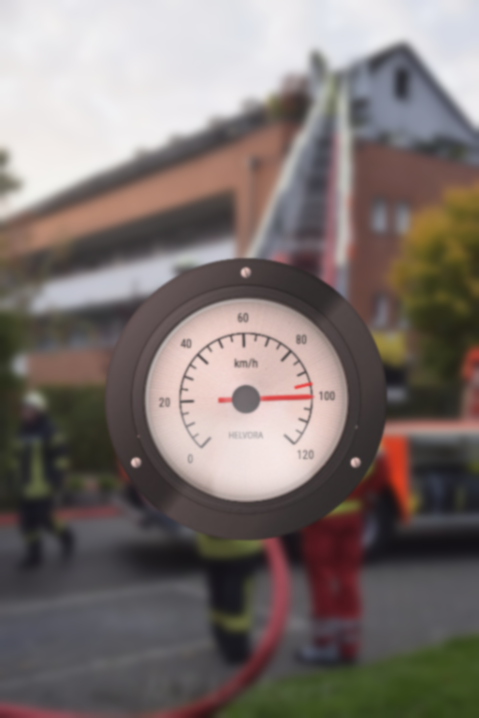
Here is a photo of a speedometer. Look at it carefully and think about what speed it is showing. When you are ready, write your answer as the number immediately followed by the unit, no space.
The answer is 100km/h
